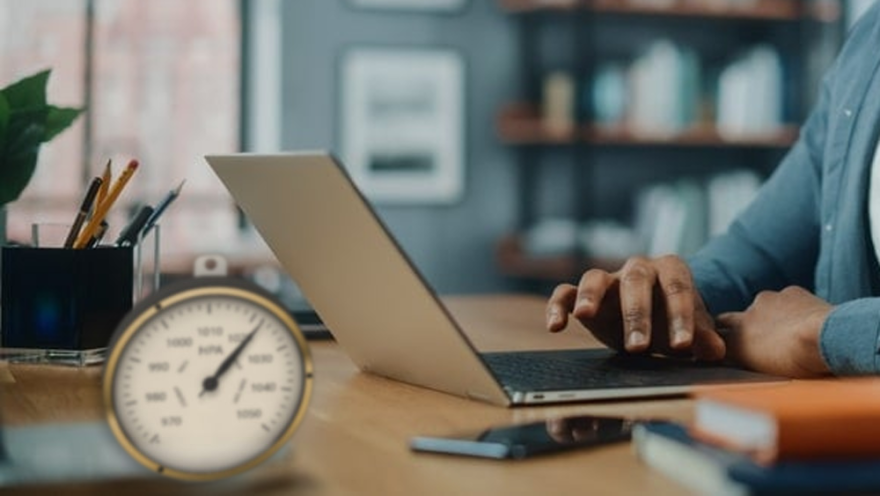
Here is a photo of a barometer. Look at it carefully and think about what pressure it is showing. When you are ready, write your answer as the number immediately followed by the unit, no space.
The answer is 1022hPa
